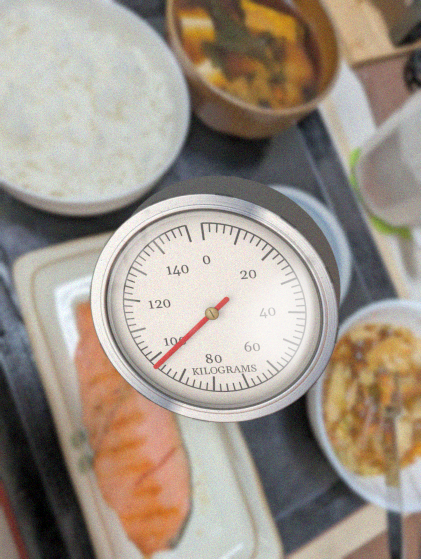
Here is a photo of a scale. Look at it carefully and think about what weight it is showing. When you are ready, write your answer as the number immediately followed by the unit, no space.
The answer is 98kg
